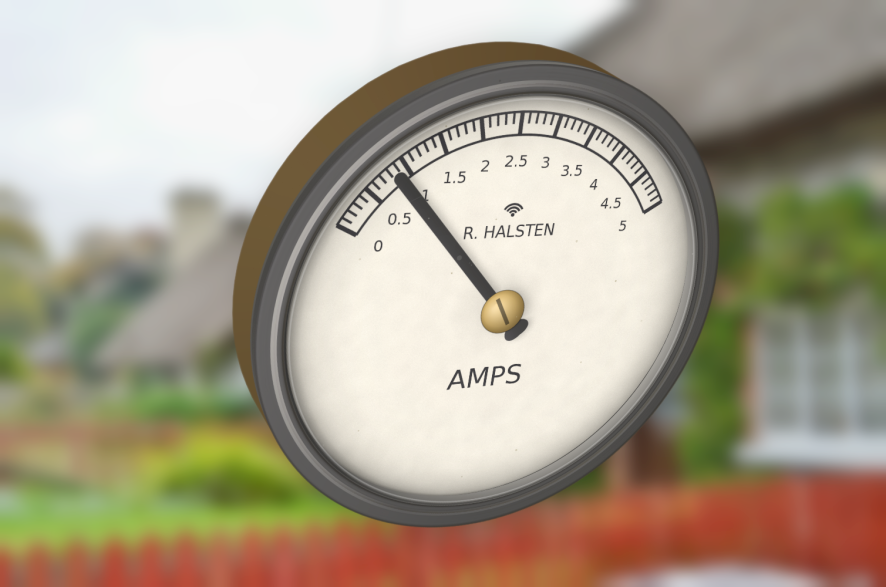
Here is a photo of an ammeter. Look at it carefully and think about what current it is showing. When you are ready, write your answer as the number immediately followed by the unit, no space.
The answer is 0.85A
